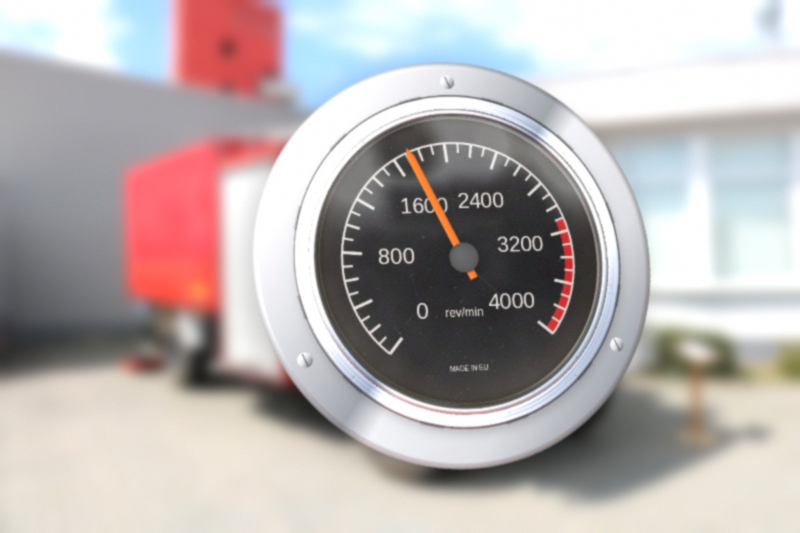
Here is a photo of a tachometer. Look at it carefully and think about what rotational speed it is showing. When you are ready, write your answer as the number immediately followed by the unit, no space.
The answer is 1700rpm
